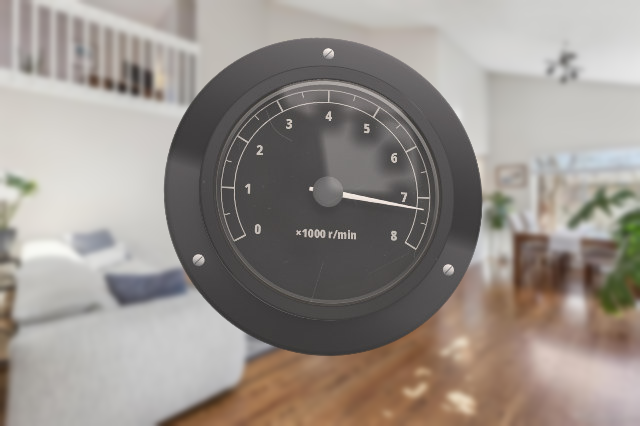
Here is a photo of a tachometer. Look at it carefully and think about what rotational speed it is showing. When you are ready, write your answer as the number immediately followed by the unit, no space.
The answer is 7250rpm
